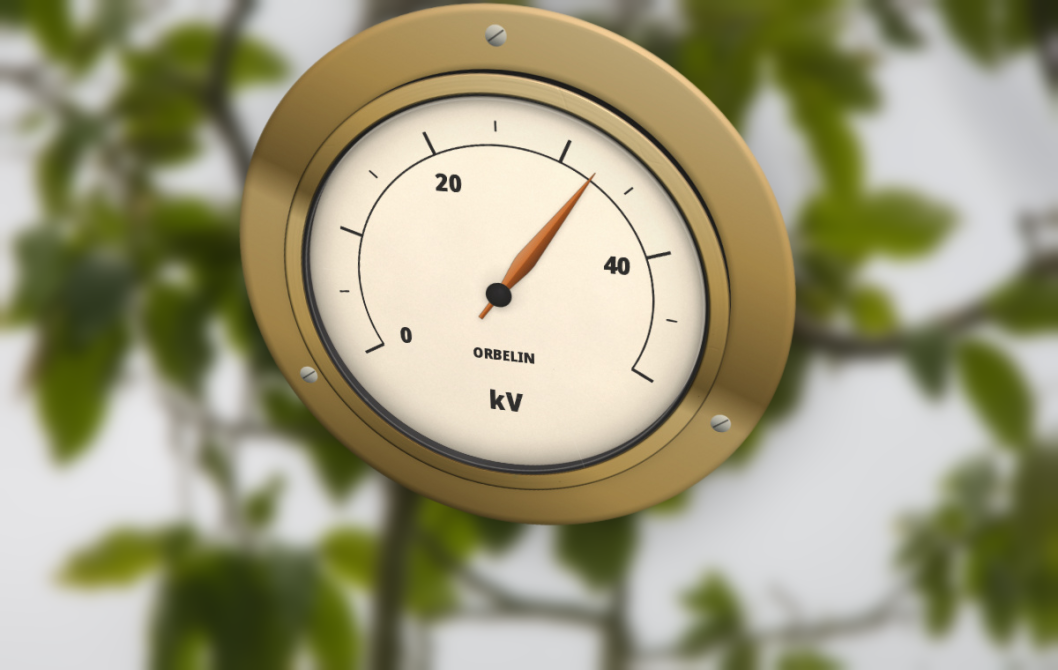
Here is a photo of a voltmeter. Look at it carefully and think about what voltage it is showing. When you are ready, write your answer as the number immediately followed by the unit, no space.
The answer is 32.5kV
